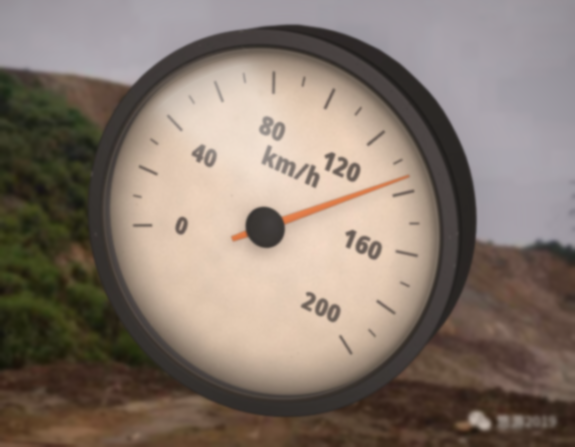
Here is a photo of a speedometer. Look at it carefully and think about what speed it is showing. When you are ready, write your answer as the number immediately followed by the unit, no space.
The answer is 135km/h
